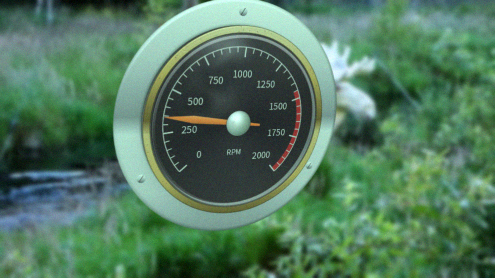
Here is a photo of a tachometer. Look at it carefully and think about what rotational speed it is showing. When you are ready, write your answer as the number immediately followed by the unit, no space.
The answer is 350rpm
